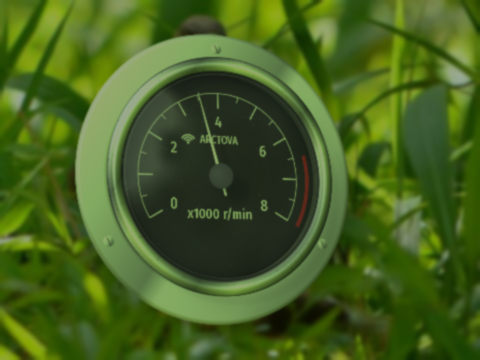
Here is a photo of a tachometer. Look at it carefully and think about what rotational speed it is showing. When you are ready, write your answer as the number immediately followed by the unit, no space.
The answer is 3500rpm
